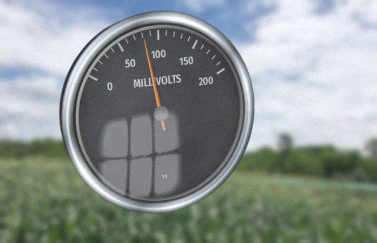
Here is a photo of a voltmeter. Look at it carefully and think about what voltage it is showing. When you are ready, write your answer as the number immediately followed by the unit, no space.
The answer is 80mV
